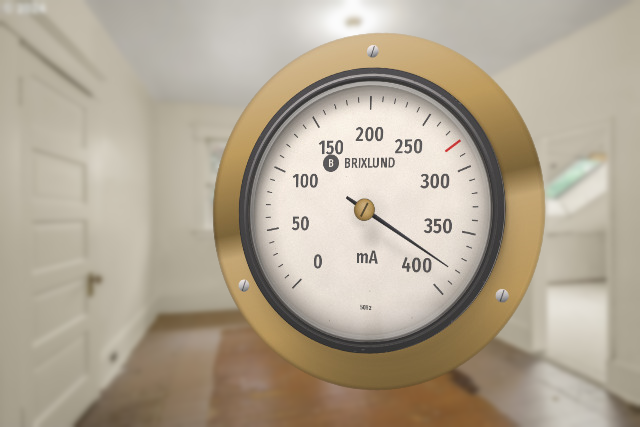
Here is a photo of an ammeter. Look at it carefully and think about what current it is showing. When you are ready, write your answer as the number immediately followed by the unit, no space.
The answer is 380mA
